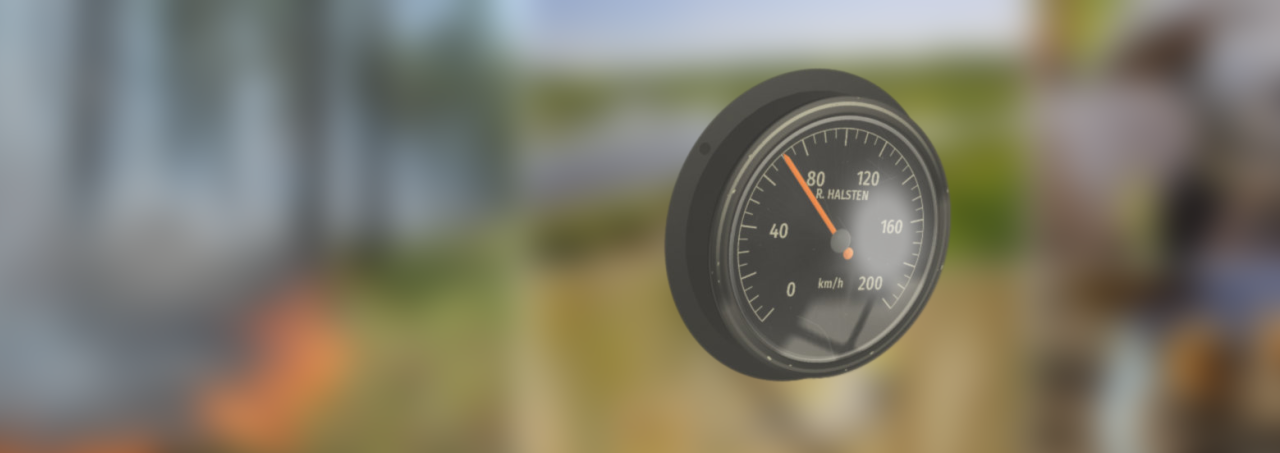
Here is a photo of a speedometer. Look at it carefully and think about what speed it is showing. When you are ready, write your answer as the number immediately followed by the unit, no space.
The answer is 70km/h
